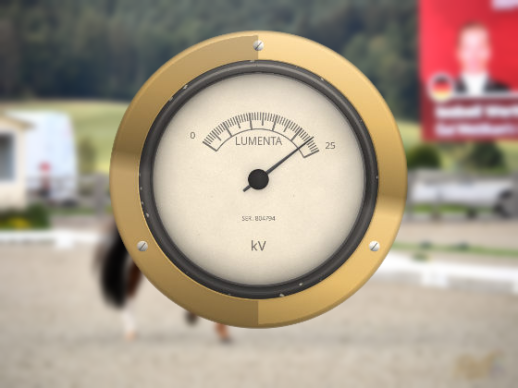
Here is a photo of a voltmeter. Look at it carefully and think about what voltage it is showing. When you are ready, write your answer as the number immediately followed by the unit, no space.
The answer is 22.5kV
